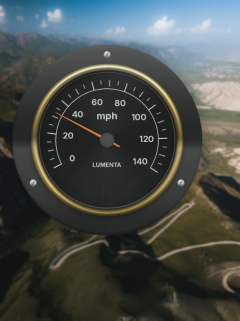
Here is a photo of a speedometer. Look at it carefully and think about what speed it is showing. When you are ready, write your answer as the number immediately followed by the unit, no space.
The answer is 32.5mph
